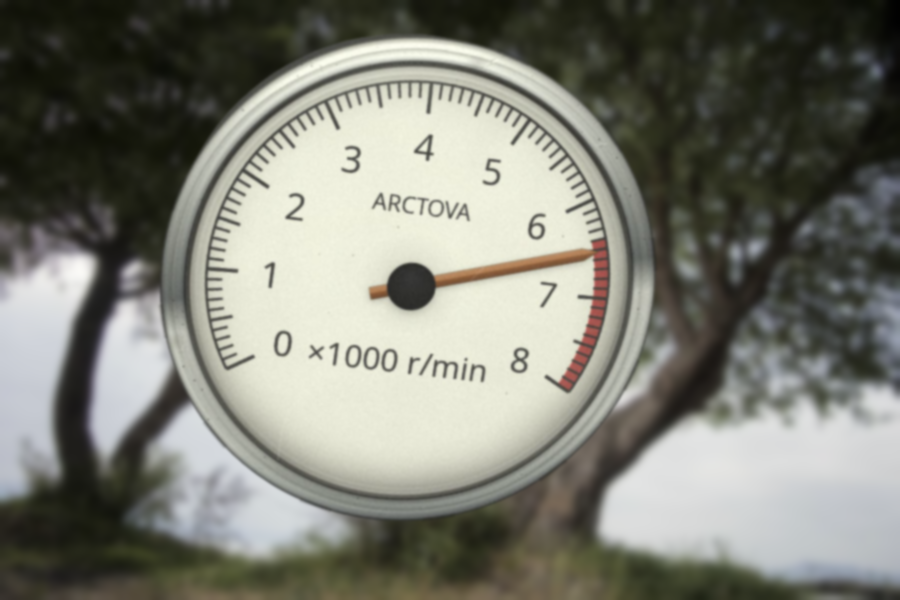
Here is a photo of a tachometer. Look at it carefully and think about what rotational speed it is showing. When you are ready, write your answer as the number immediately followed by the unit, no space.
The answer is 6500rpm
